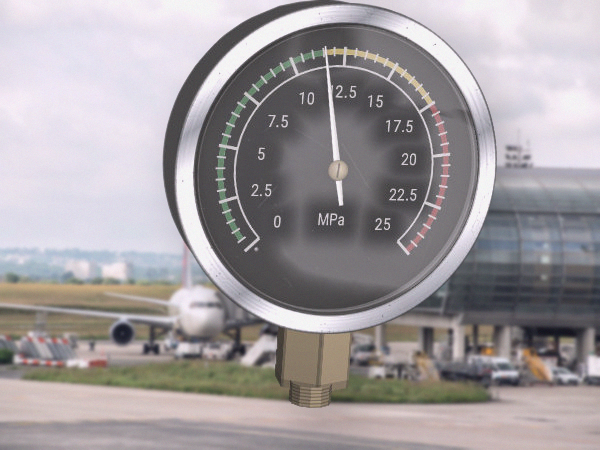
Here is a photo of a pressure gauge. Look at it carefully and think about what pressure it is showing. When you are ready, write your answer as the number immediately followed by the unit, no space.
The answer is 11.5MPa
